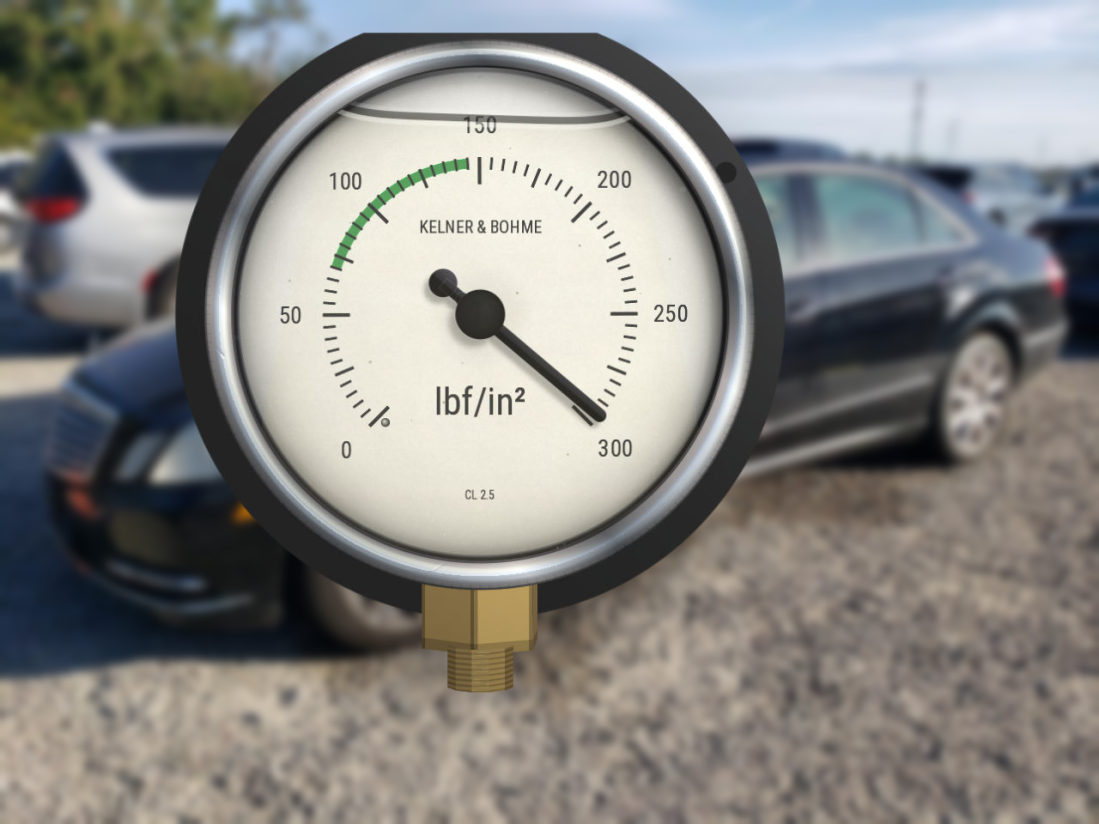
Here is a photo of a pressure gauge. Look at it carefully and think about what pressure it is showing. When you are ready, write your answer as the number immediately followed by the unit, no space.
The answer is 295psi
